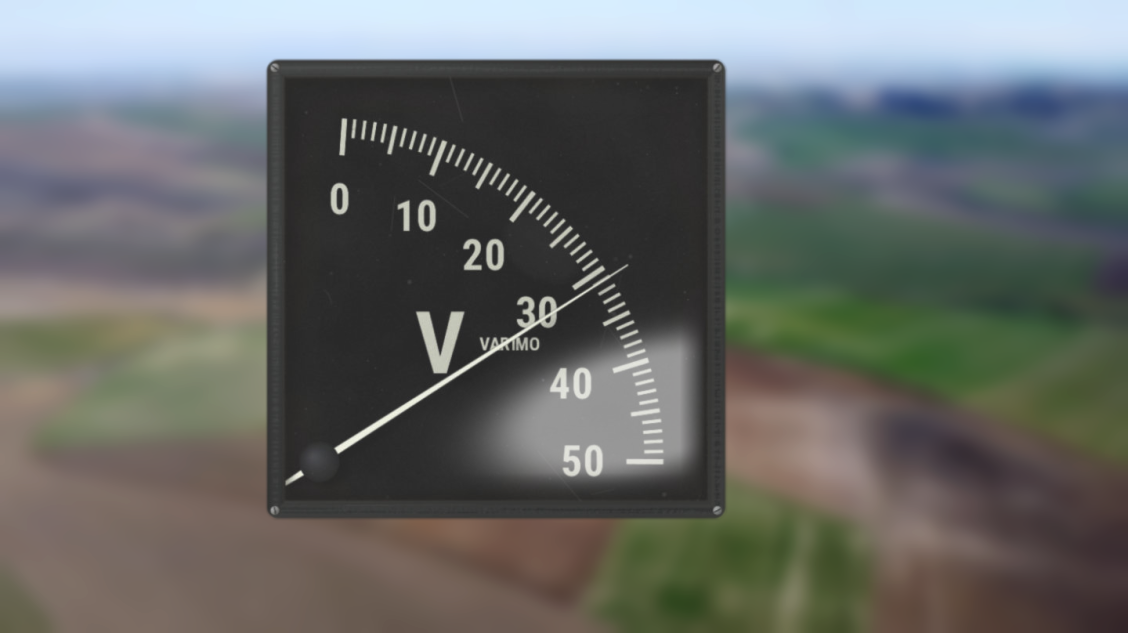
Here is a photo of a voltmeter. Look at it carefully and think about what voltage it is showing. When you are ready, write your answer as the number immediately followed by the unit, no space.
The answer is 31V
